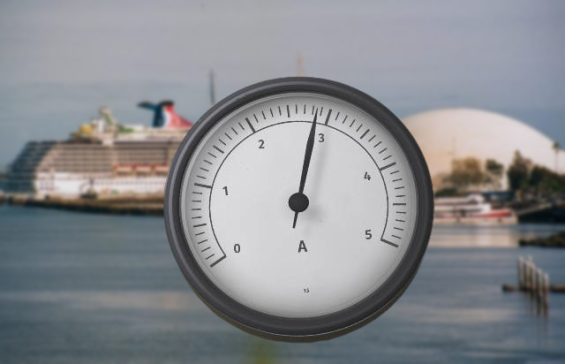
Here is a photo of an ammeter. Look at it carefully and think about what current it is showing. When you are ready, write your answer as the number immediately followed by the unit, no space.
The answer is 2.85A
